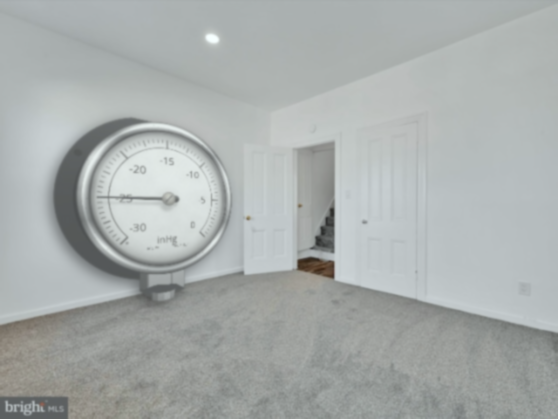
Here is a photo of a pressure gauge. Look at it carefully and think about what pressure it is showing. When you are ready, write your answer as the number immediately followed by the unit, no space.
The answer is -25inHg
